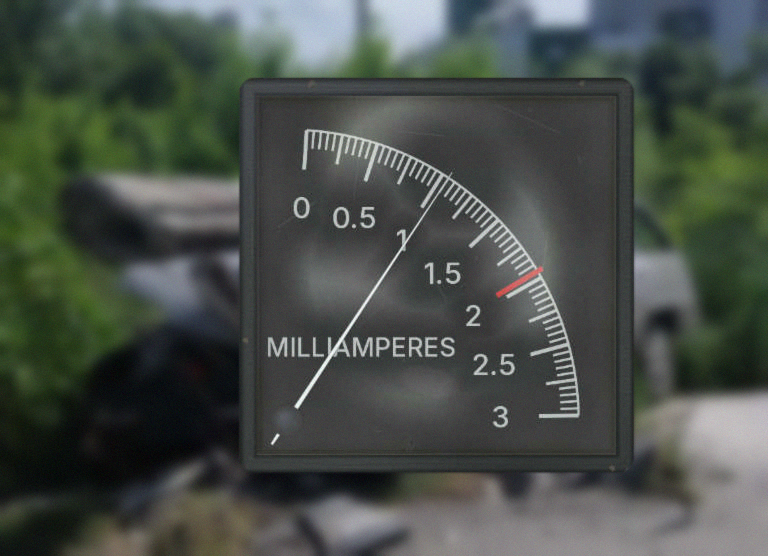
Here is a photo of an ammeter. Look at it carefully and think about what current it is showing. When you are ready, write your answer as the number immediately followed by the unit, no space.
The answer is 1.05mA
